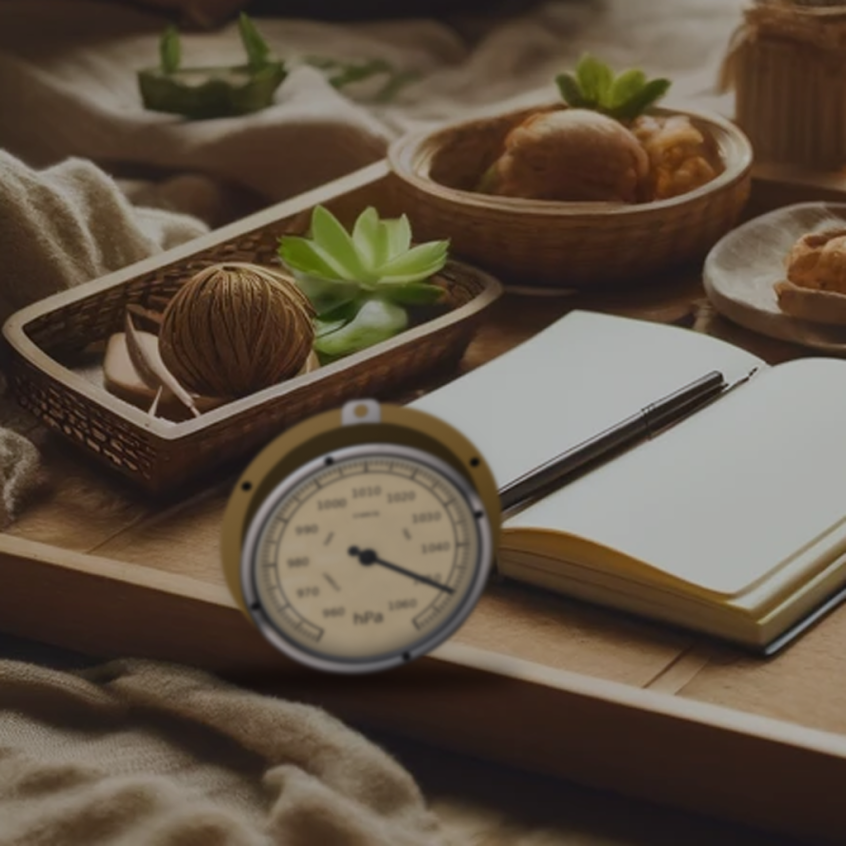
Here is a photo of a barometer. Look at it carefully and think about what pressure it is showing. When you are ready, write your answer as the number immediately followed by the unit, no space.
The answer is 1050hPa
